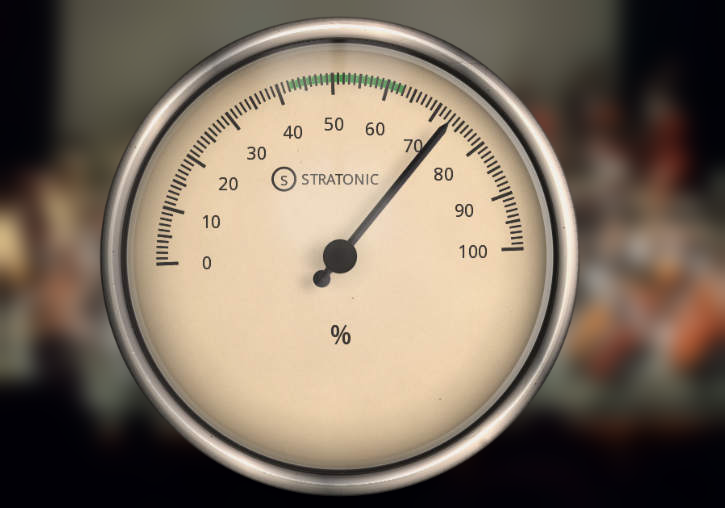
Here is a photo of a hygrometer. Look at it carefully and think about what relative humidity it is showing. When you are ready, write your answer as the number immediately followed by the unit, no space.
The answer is 73%
